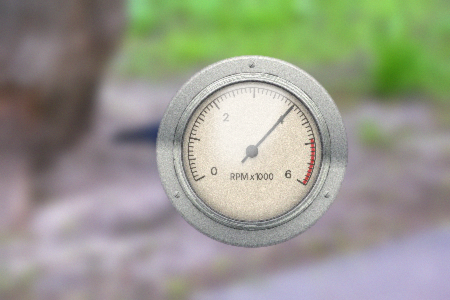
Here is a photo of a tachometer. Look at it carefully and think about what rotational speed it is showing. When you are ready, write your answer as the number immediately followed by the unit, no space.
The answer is 4000rpm
